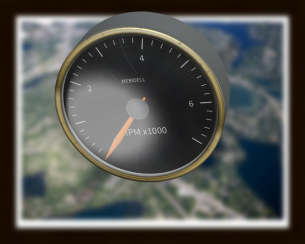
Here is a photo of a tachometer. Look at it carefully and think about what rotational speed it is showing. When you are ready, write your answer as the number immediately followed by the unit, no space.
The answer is 0rpm
